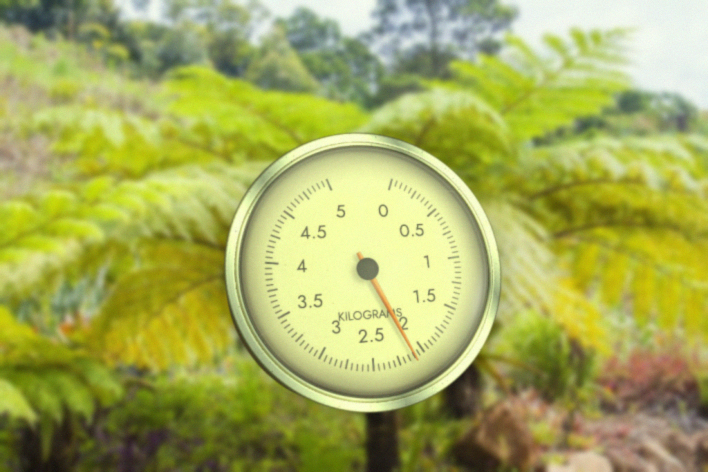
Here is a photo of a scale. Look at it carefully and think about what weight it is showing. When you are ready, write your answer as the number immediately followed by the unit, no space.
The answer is 2.1kg
